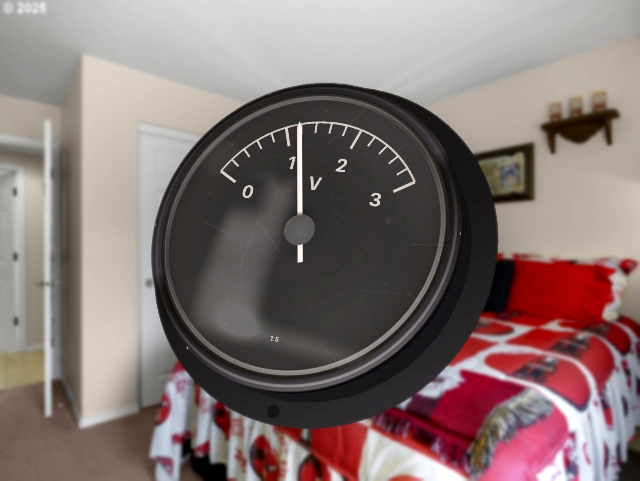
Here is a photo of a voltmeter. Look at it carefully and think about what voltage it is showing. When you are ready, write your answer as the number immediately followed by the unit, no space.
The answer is 1.2V
